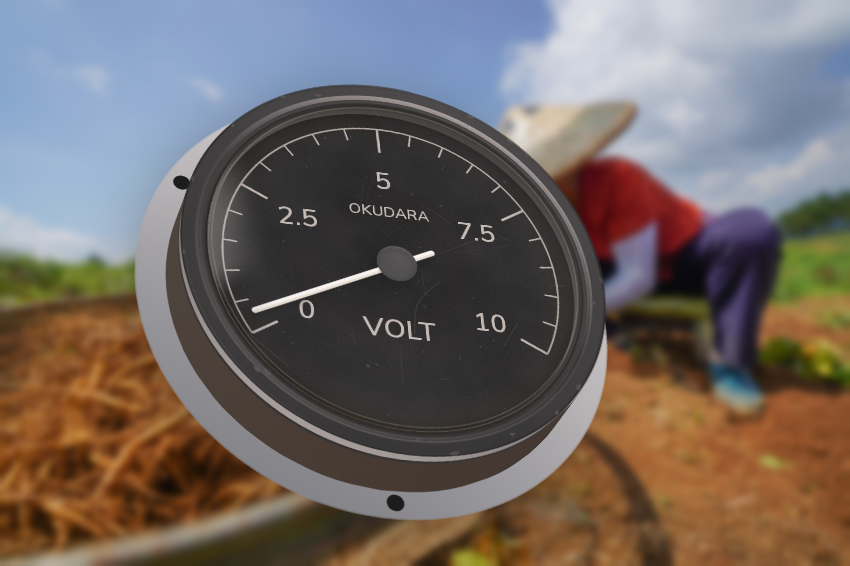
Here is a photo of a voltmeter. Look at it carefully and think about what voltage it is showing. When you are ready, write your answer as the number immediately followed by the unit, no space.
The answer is 0.25V
